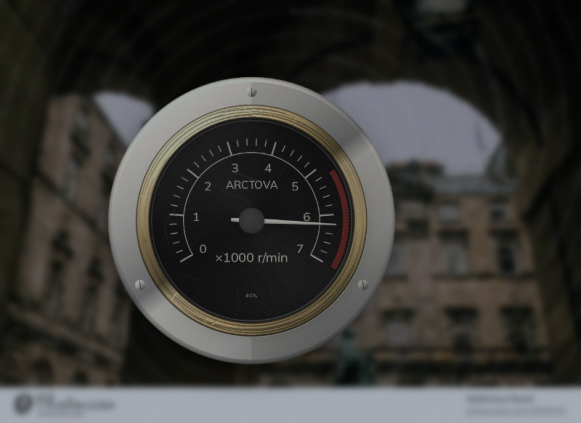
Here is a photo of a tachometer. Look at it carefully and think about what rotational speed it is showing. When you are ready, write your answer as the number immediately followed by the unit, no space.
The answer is 6200rpm
